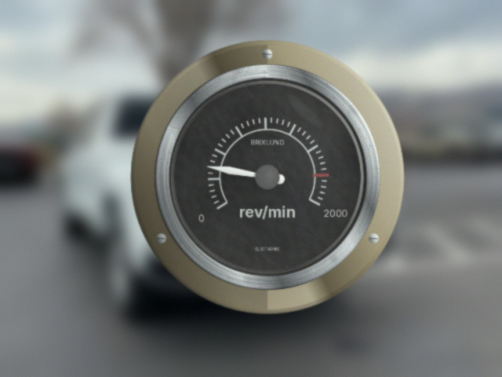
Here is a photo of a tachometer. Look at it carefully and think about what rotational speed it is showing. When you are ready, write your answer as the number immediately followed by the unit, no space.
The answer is 350rpm
